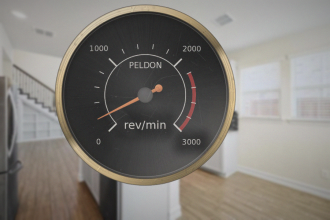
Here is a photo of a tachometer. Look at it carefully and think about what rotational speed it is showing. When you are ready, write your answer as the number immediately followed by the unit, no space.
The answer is 200rpm
